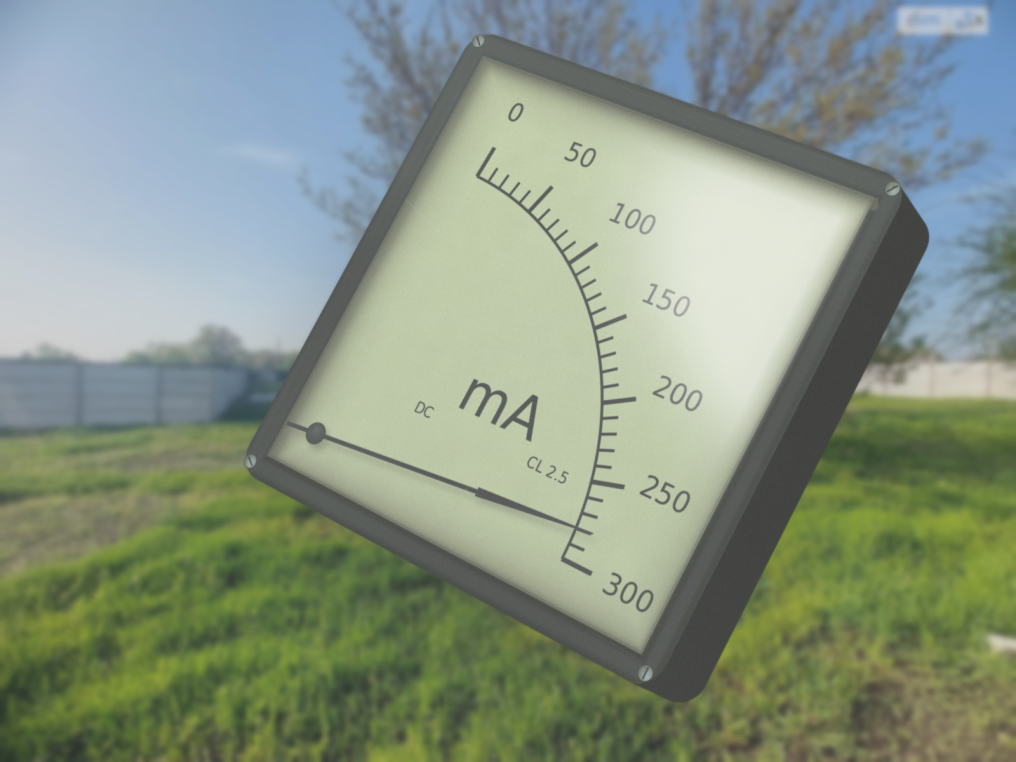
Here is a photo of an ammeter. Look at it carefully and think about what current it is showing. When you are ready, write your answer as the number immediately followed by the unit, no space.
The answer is 280mA
